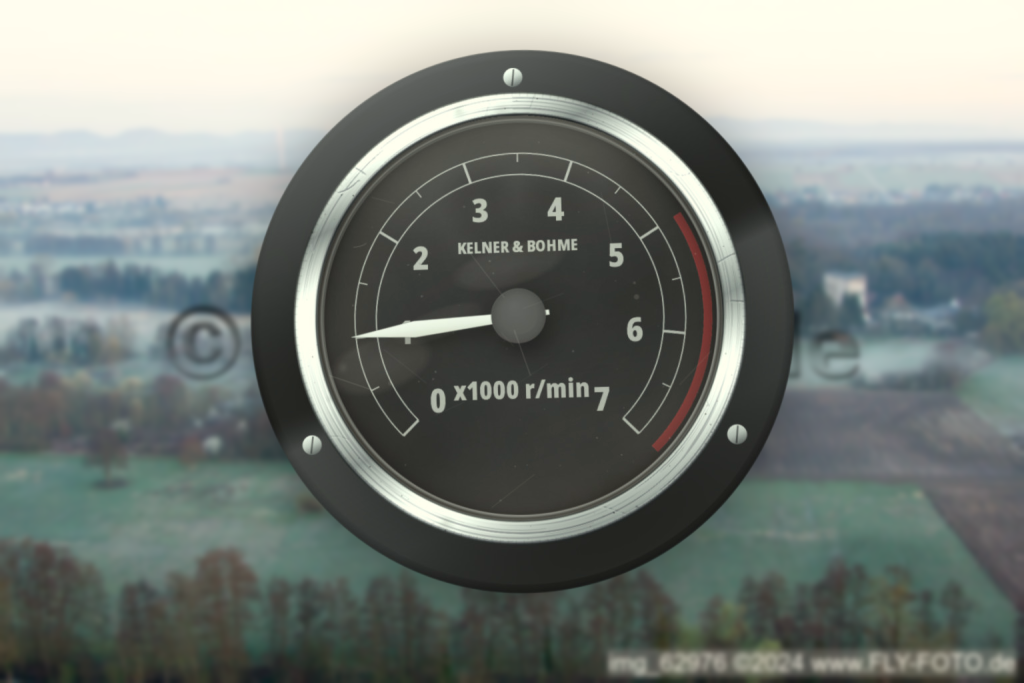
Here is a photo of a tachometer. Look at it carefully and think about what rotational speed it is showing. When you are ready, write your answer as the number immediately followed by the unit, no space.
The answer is 1000rpm
